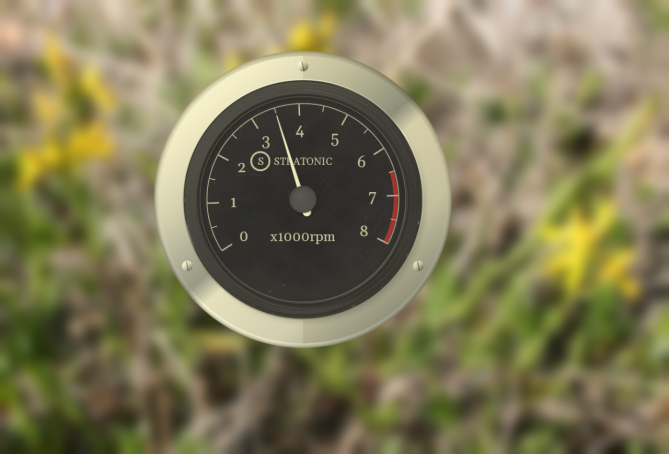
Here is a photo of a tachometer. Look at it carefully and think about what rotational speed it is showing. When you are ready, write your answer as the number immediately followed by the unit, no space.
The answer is 3500rpm
